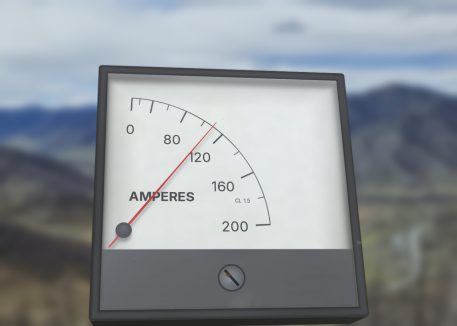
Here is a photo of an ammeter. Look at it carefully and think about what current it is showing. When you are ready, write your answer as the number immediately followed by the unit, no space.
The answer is 110A
